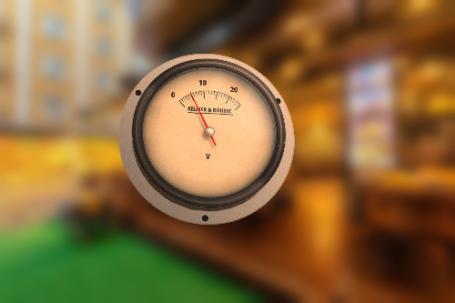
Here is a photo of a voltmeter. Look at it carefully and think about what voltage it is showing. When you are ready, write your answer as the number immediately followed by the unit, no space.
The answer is 5V
